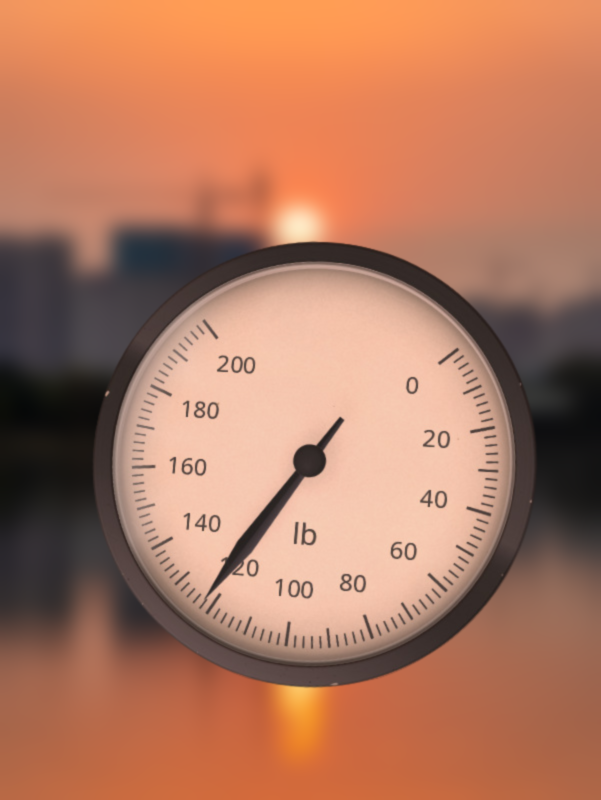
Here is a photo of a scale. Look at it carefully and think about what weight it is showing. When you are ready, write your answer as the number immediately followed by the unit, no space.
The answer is 122lb
